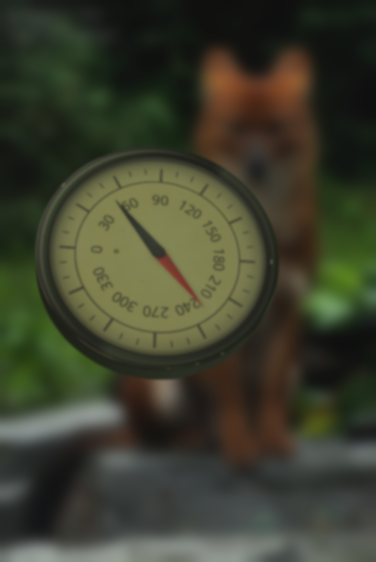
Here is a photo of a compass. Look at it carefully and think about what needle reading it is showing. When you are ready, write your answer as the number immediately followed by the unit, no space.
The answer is 230°
